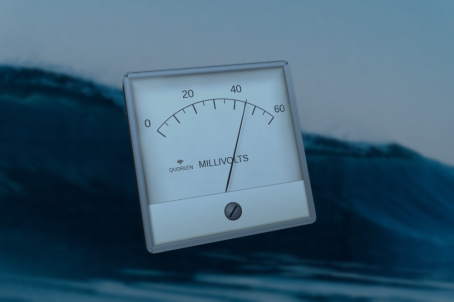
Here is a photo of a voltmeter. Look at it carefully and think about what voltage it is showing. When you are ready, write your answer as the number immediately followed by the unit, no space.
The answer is 45mV
